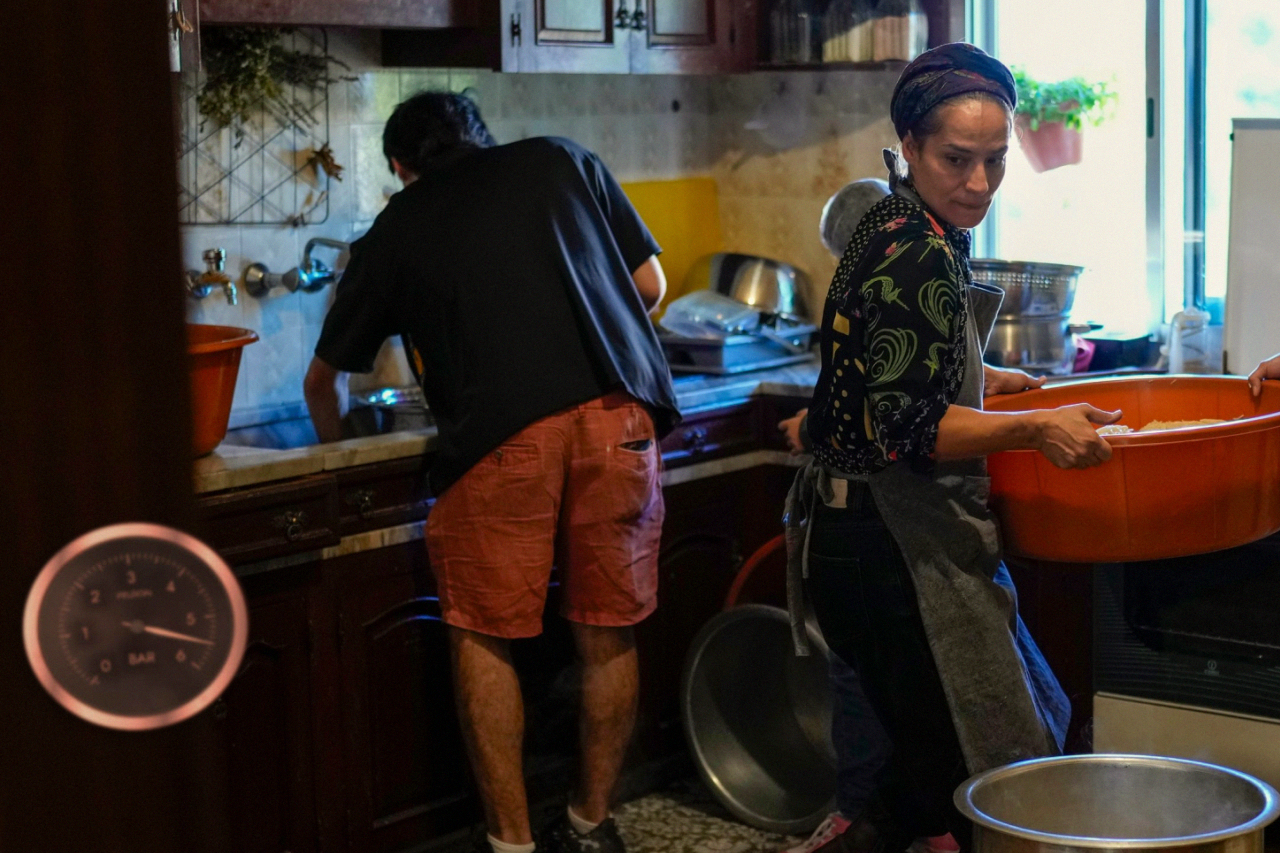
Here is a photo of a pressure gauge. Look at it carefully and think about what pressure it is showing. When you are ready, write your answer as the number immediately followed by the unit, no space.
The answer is 5.5bar
